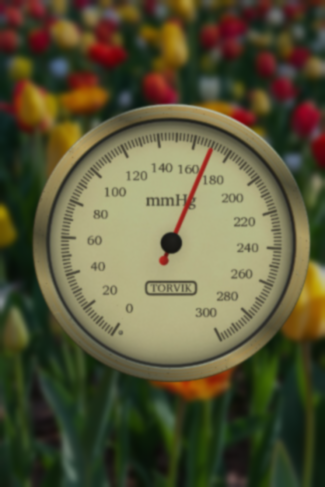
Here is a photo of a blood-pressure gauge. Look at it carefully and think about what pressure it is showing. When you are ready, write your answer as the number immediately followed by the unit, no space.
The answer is 170mmHg
